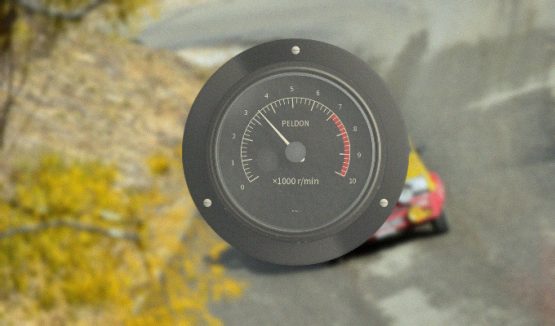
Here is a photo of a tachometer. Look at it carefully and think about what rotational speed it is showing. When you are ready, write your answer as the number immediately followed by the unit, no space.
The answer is 3400rpm
